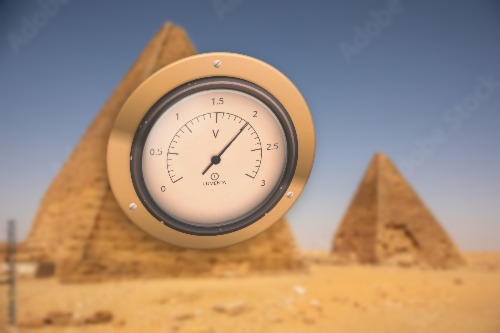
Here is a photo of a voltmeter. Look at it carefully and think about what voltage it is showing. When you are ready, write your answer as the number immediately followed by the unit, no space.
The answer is 2V
